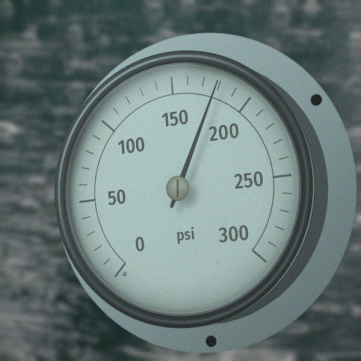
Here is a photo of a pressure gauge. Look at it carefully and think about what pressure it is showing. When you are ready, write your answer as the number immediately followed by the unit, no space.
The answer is 180psi
